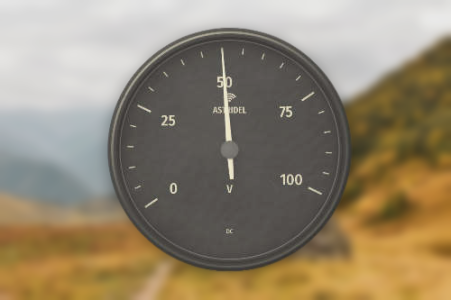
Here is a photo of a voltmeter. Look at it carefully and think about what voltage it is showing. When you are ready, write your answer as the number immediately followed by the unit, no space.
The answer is 50V
